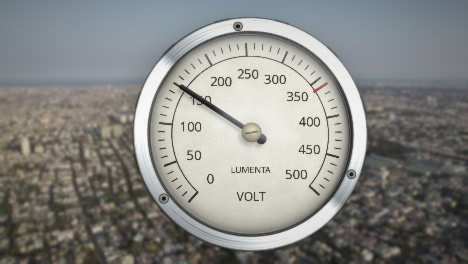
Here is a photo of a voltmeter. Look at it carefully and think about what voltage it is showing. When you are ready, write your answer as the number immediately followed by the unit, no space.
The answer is 150V
